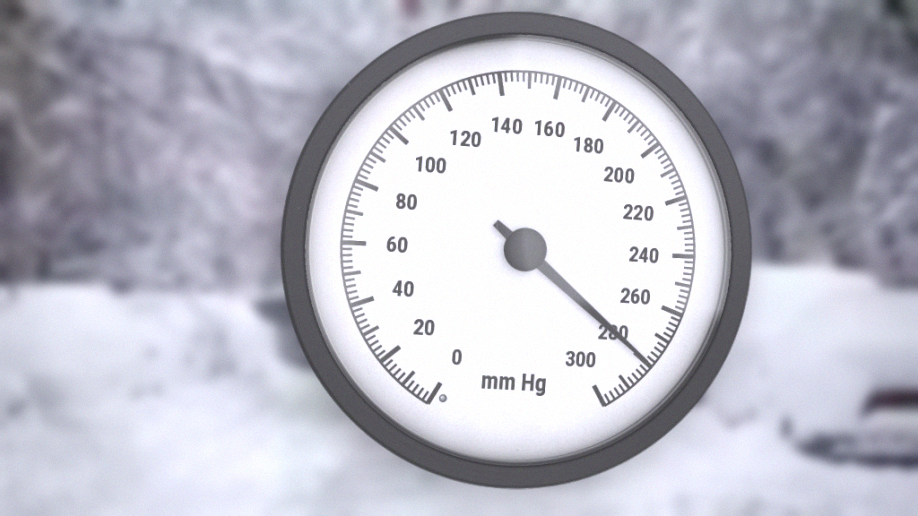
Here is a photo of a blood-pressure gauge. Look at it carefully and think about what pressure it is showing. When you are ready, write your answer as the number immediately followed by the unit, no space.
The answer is 280mmHg
